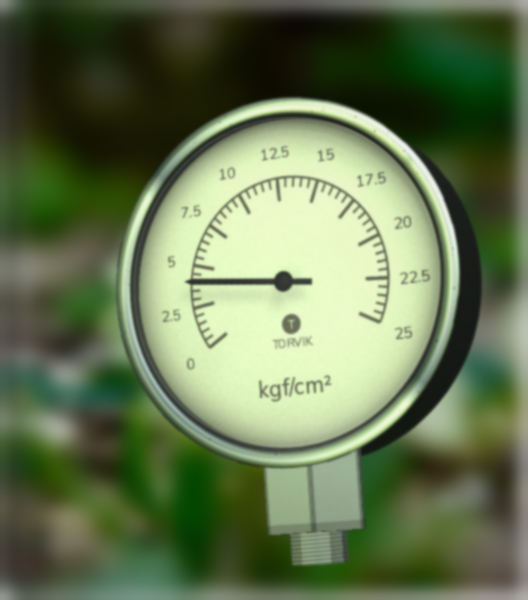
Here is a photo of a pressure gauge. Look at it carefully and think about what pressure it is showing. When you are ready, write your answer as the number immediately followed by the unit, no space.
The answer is 4kg/cm²
